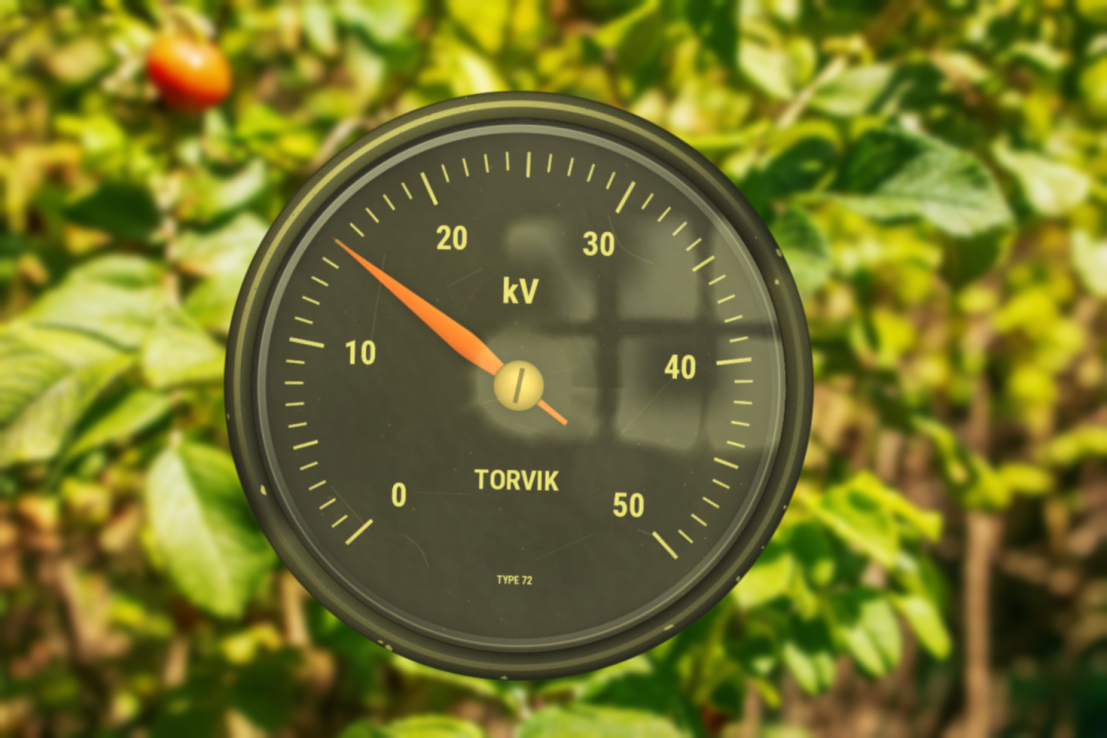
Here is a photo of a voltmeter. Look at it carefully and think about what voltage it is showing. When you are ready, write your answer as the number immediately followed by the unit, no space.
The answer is 15kV
